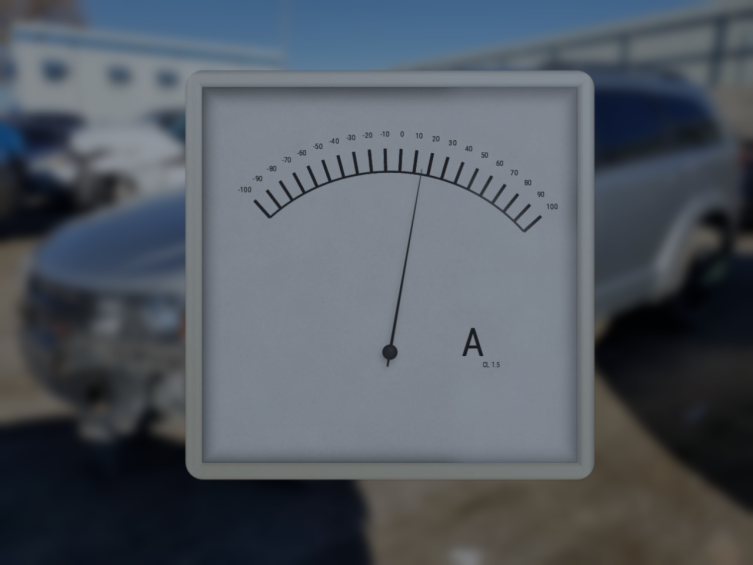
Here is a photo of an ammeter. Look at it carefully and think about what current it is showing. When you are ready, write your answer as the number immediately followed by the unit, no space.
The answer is 15A
